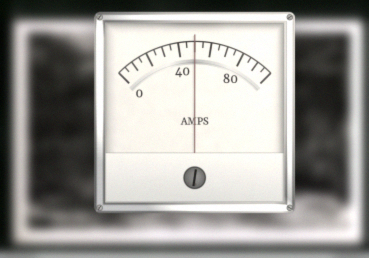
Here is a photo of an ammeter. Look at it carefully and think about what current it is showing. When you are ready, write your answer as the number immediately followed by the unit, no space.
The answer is 50A
